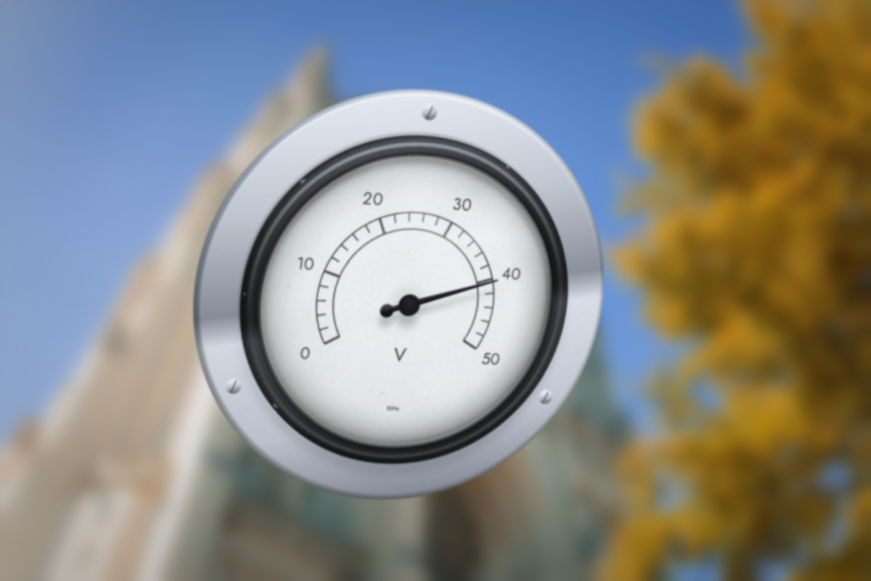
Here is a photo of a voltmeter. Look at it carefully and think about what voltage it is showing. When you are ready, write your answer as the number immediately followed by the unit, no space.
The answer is 40V
